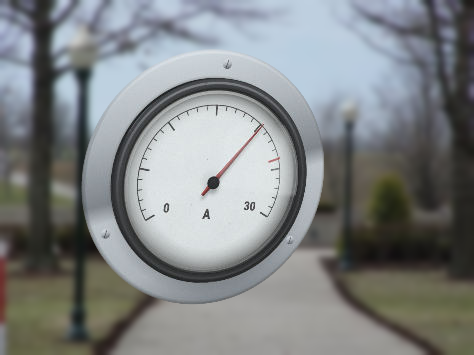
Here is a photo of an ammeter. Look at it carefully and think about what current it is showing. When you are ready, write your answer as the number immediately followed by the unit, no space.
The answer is 20A
